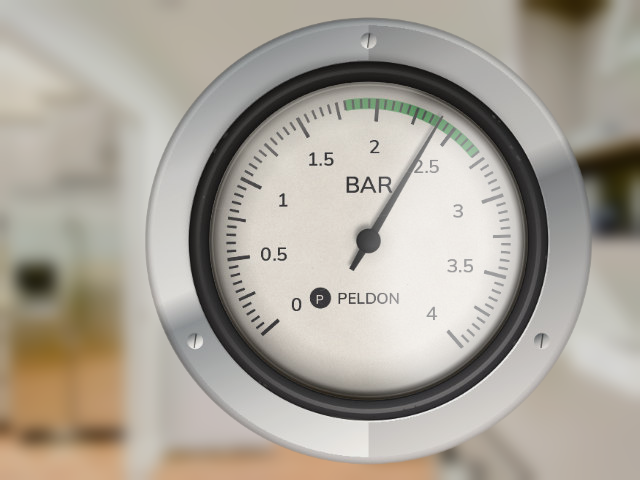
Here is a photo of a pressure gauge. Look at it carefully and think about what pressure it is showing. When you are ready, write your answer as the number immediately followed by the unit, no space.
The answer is 2.4bar
